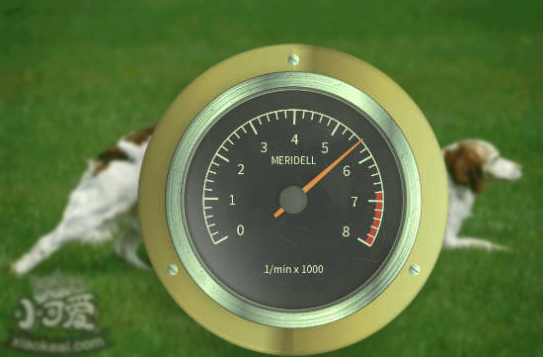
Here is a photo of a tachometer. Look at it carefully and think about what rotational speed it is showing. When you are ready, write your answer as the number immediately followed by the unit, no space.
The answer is 5600rpm
